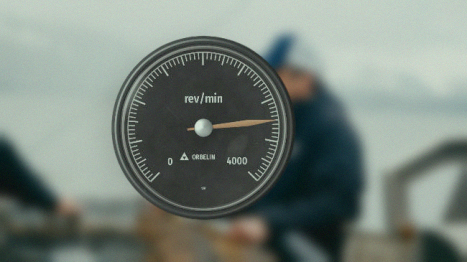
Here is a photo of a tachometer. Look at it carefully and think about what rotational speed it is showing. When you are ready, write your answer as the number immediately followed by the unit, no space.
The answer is 3250rpm
